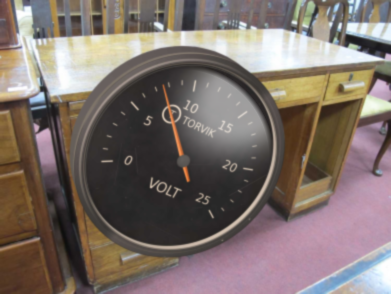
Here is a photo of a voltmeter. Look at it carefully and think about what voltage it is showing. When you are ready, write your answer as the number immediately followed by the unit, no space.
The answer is 7.5V
